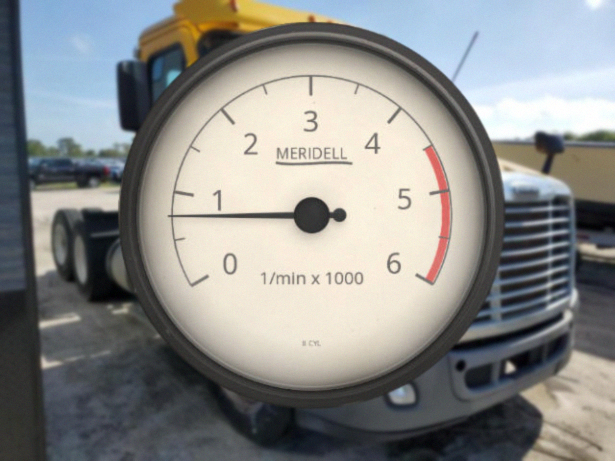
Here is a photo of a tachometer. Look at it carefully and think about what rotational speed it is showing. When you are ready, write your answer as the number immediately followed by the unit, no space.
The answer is 750rpm
